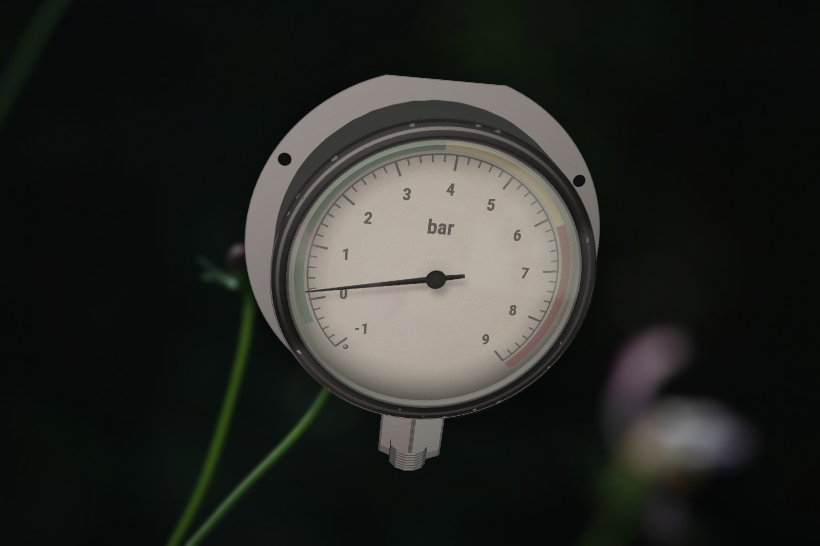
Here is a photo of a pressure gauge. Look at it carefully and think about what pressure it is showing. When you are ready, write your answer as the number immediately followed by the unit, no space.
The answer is 0.2bar
